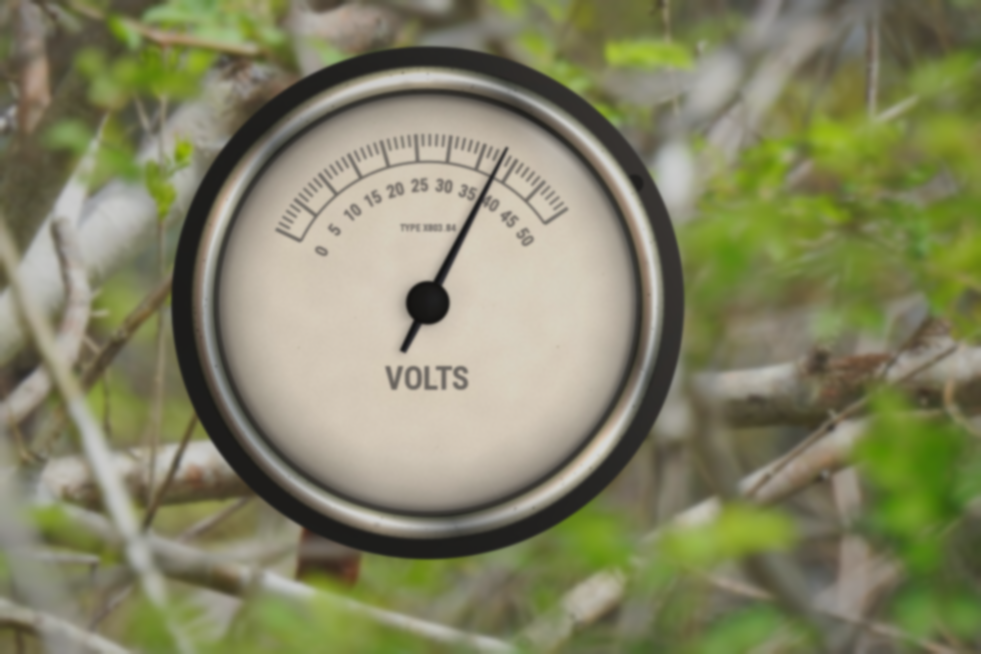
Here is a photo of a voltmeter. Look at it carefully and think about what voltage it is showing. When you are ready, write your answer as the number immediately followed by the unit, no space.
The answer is 38V
